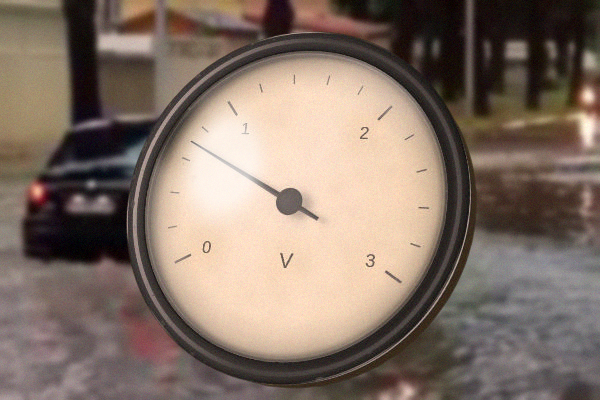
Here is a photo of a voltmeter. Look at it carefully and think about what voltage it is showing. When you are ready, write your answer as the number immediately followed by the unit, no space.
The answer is 0.7V
